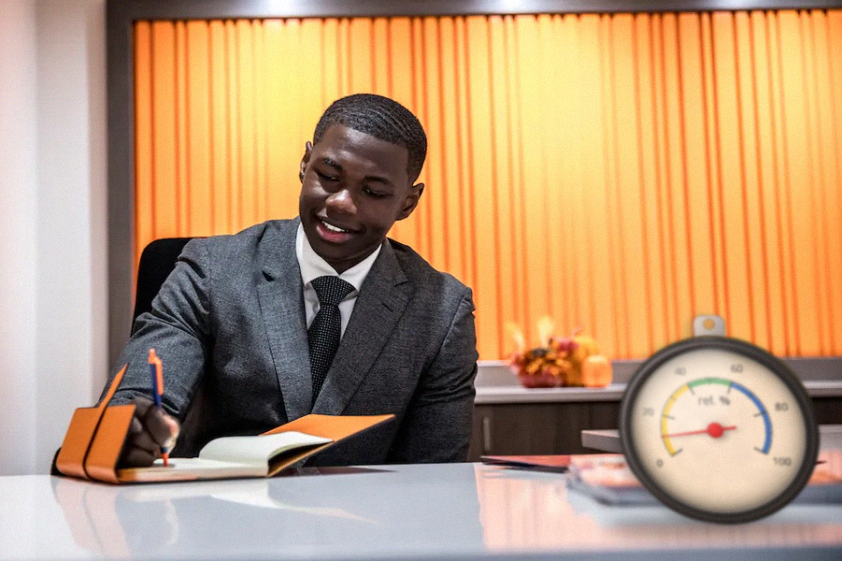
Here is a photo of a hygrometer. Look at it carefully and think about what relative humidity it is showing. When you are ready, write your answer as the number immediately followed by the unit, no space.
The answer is 10%
